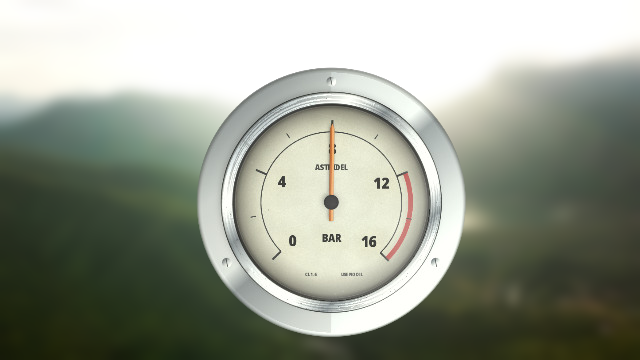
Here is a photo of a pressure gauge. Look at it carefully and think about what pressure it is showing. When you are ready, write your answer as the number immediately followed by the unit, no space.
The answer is 8bar
